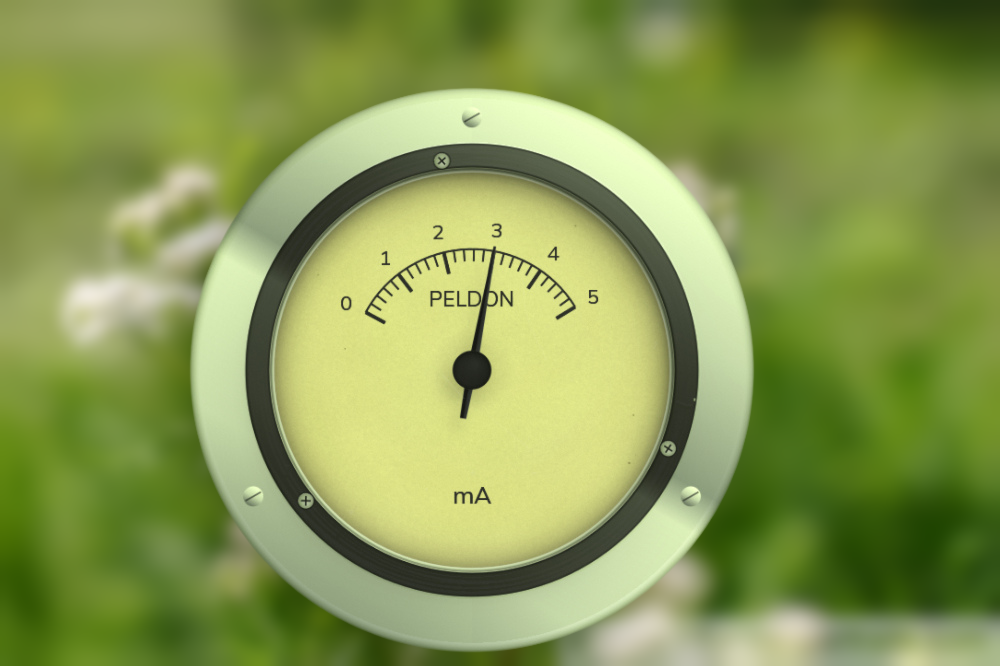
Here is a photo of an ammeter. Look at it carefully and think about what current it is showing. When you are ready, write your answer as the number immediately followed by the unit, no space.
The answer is 3mA
